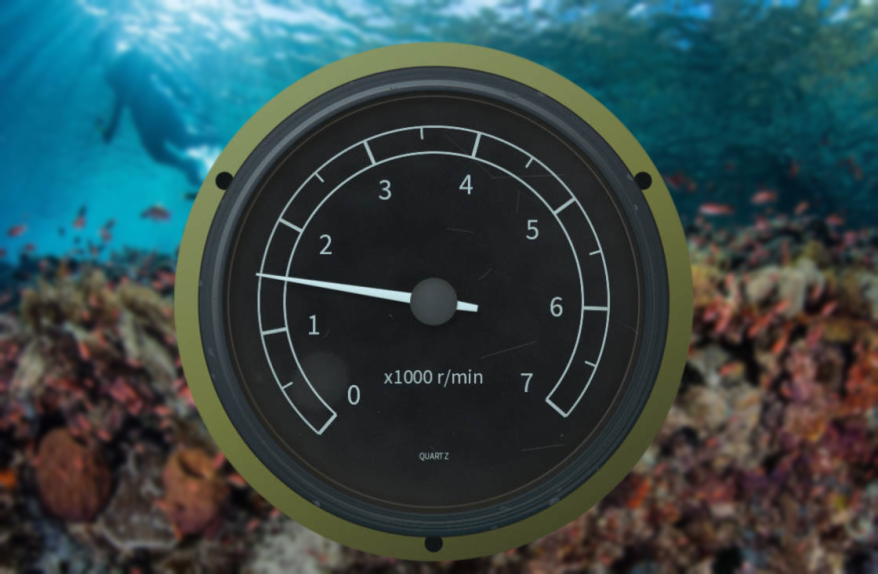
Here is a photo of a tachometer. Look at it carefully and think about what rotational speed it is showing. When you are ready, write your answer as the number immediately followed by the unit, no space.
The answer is 1500rpm
